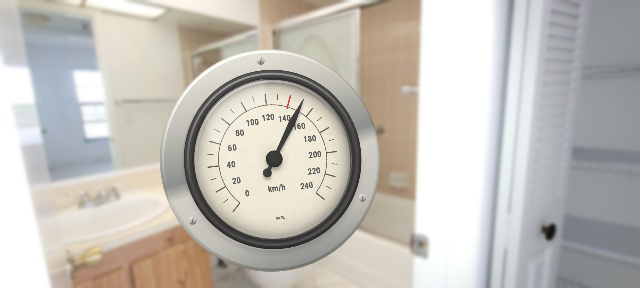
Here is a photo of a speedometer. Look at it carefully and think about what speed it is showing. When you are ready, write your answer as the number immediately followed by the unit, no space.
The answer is 150km/h
